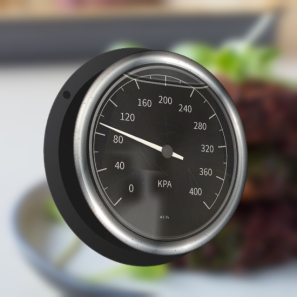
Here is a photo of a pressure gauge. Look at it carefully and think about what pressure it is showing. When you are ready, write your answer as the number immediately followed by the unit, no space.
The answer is 90kPa
